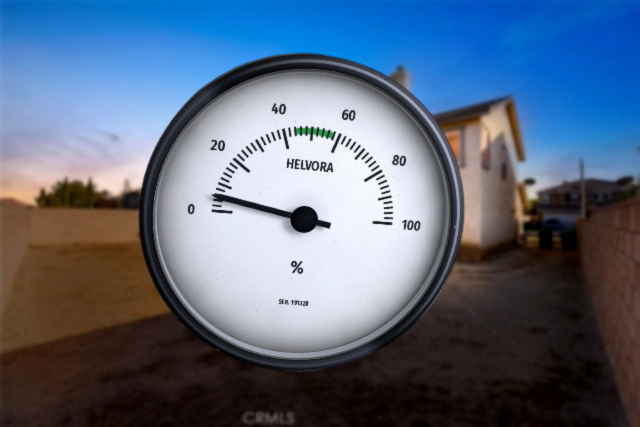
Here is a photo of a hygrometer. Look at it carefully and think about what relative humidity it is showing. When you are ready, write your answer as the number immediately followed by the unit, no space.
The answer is 6%
